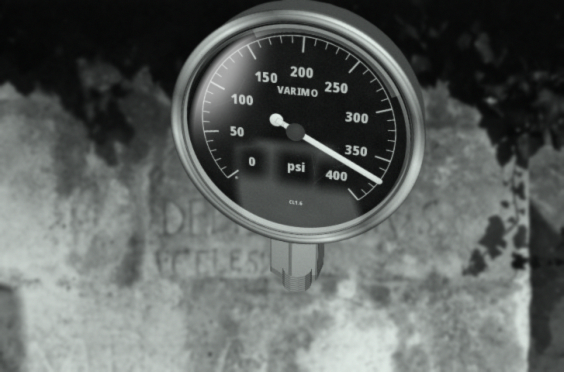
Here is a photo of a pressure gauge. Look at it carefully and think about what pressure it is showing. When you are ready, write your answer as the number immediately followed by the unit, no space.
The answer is 370psi
